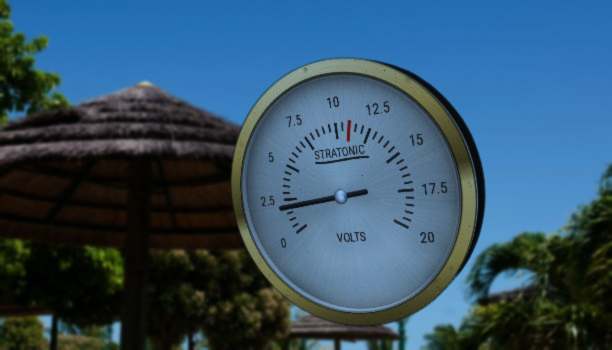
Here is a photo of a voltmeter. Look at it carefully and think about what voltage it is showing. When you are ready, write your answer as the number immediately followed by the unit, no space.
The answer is 2V
